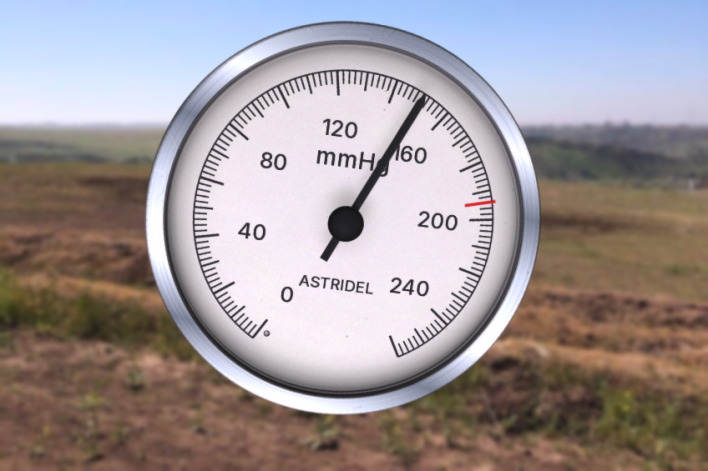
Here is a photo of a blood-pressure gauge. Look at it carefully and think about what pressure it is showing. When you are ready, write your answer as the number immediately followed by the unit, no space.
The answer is 150mmHg
